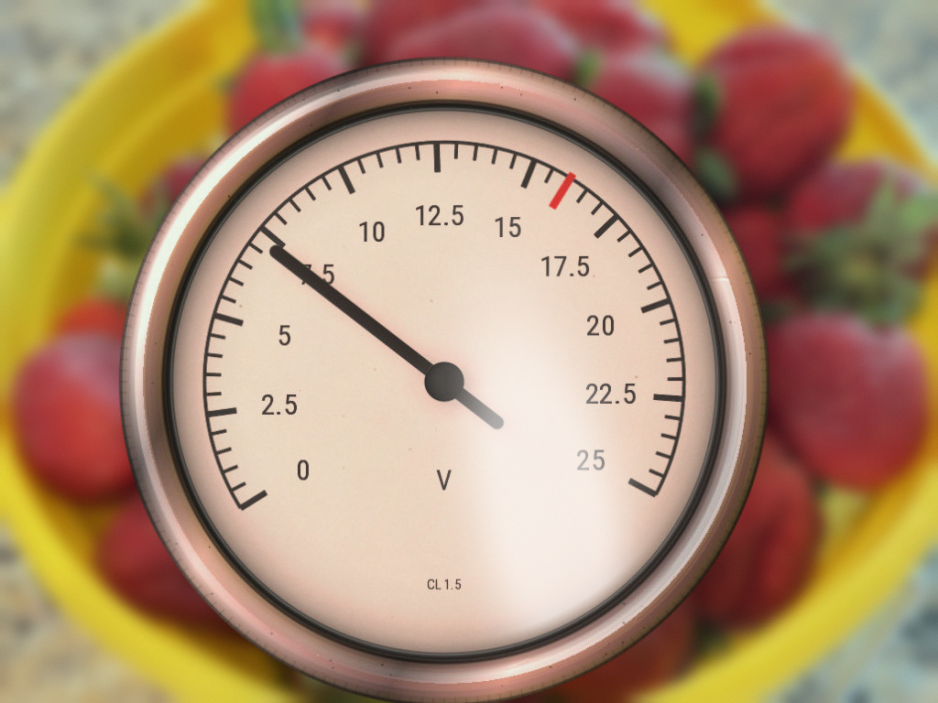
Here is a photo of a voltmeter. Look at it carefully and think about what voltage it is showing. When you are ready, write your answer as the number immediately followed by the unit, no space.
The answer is 7.25V
